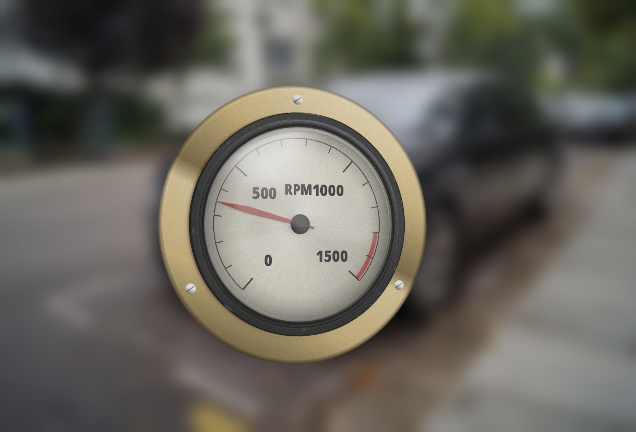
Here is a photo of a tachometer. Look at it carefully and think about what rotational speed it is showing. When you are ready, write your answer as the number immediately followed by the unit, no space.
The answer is 350rpm
